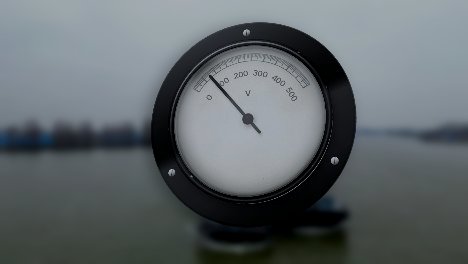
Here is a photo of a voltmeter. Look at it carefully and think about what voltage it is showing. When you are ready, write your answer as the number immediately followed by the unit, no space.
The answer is 75V
